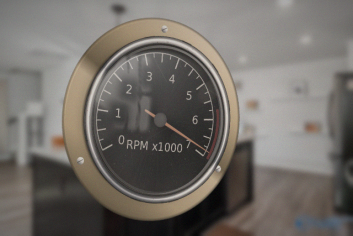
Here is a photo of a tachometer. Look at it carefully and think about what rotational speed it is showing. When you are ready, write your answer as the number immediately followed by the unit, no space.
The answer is 6875rpm
